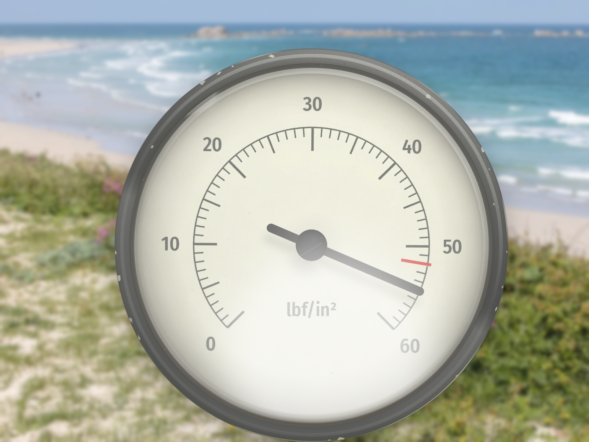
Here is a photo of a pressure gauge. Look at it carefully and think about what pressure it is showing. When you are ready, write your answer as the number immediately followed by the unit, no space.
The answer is 55psi
